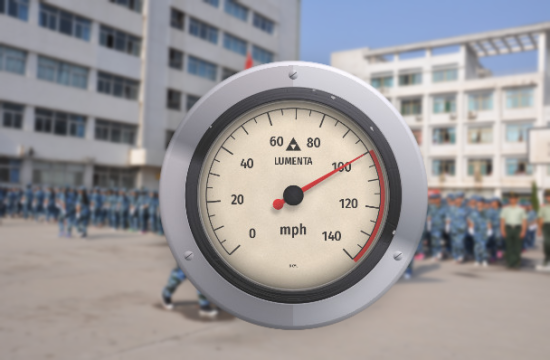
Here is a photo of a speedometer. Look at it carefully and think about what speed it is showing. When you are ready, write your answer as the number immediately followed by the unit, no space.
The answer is 100mph
